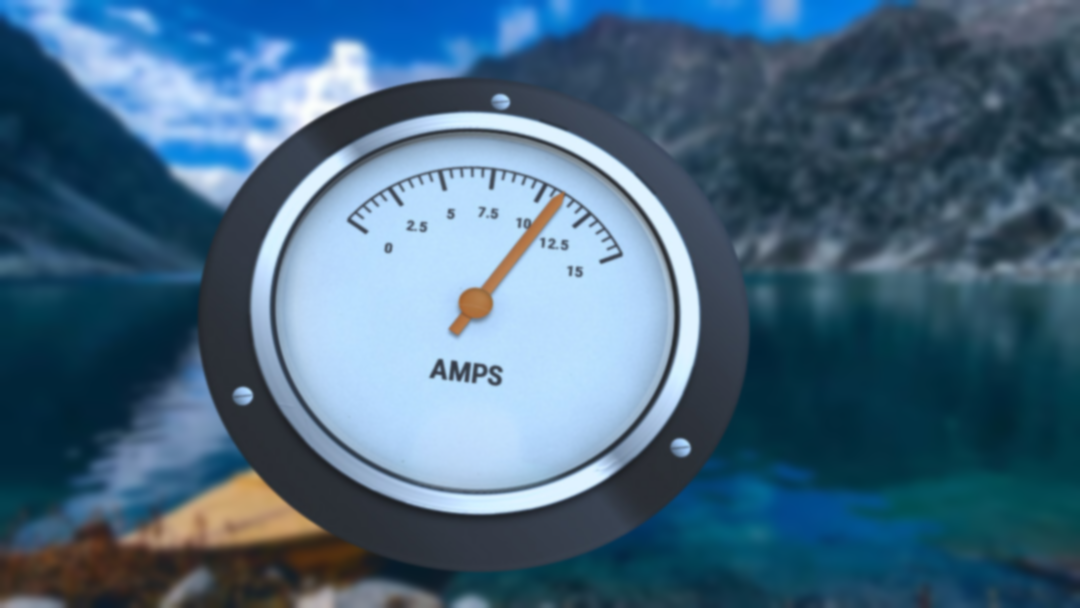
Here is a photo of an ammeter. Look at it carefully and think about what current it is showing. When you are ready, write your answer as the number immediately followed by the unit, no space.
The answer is 11A
